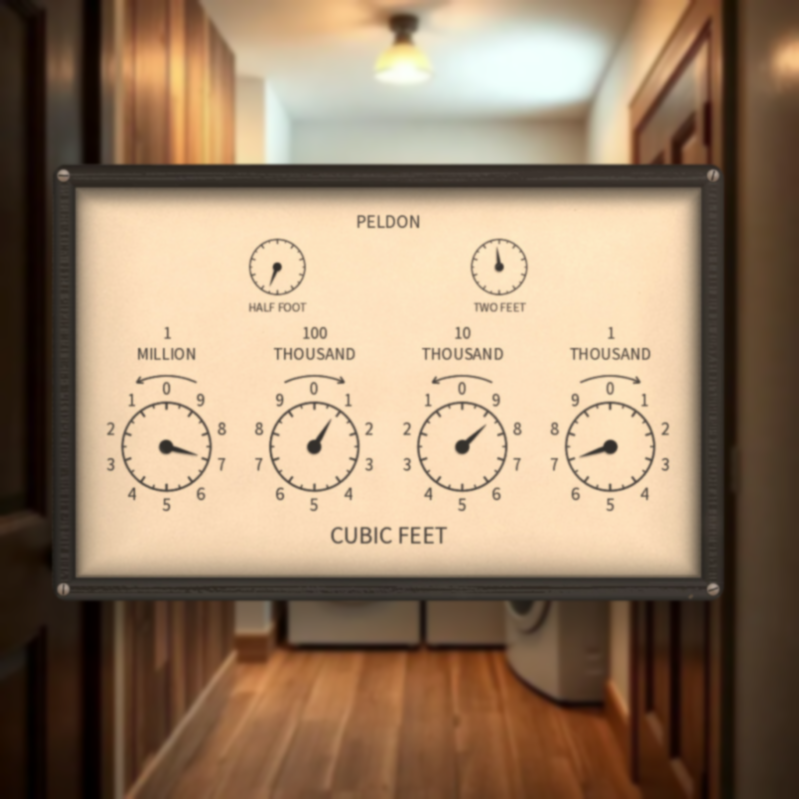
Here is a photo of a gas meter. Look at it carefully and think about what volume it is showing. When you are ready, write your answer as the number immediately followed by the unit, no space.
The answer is 708700ft³
